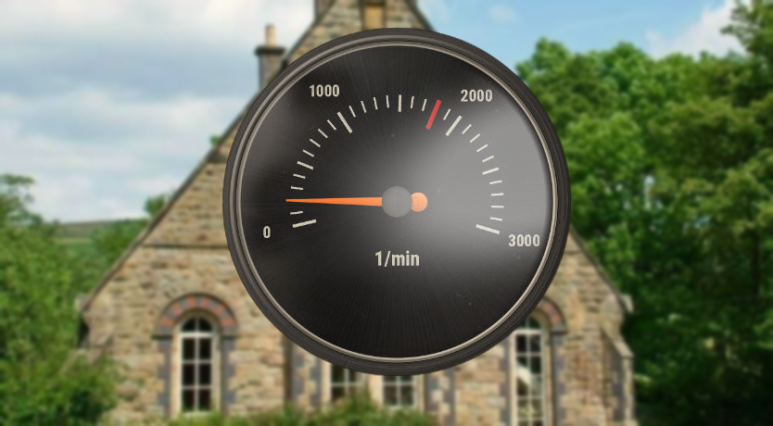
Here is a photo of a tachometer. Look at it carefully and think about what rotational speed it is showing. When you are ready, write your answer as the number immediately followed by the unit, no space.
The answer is 200rpm
